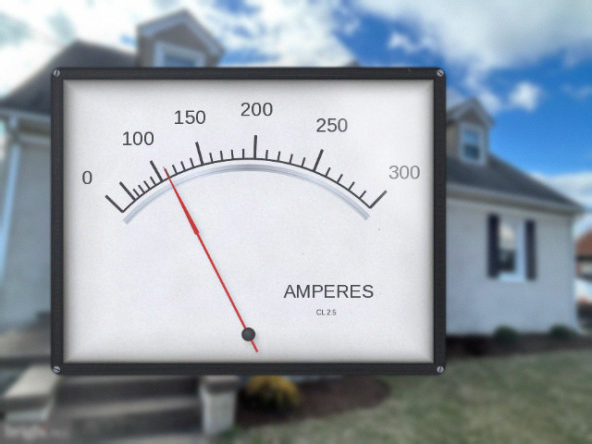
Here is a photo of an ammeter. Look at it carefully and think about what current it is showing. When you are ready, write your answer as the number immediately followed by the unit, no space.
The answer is 110A
